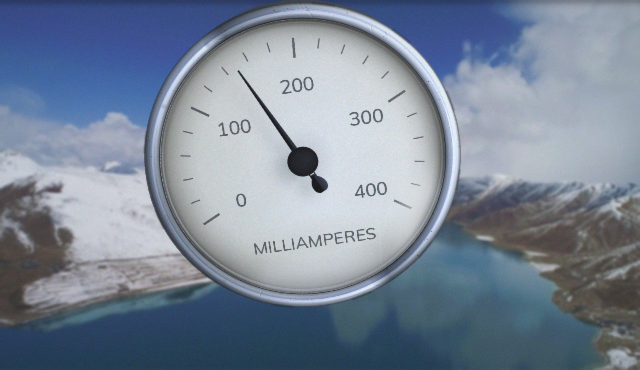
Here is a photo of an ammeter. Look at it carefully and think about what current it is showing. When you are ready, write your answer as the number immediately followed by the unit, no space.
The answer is 150mA
